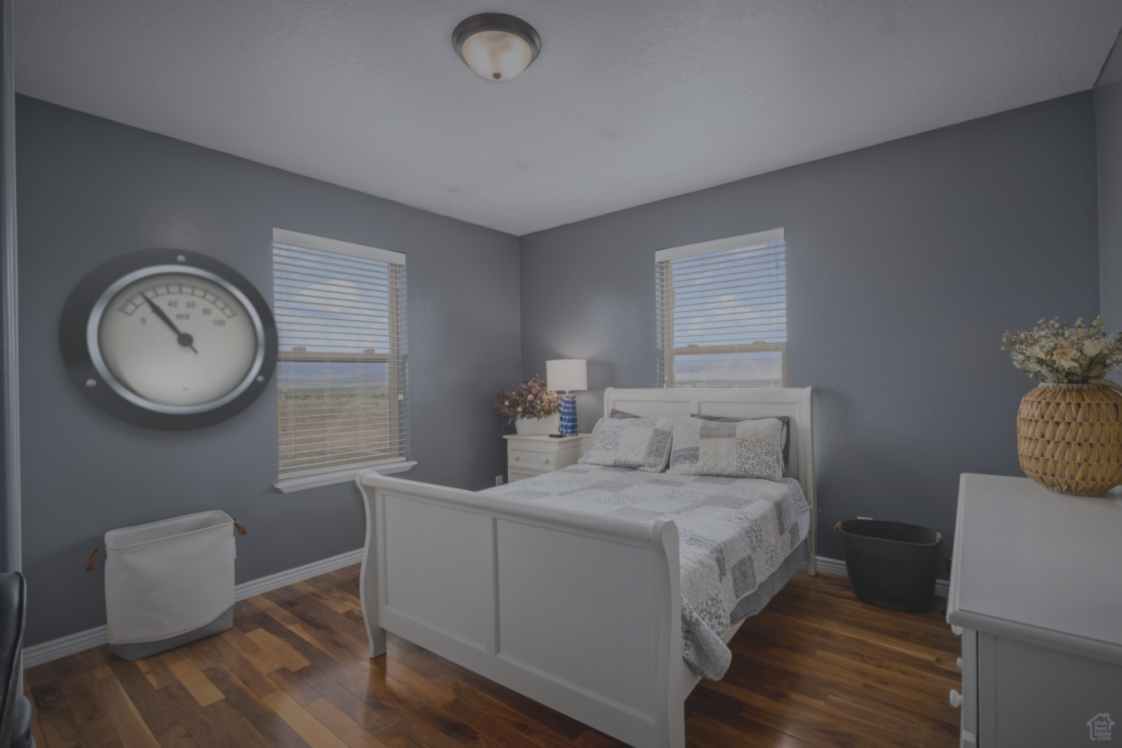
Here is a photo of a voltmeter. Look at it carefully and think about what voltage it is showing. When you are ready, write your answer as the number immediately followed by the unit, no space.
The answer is 20mV
